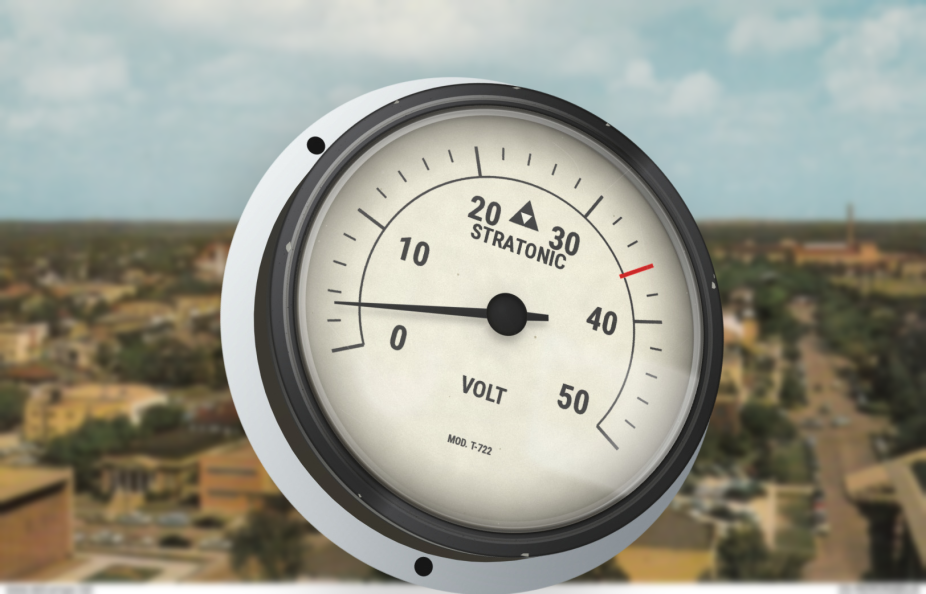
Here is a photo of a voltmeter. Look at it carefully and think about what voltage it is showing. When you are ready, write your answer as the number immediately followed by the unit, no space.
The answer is 3V
